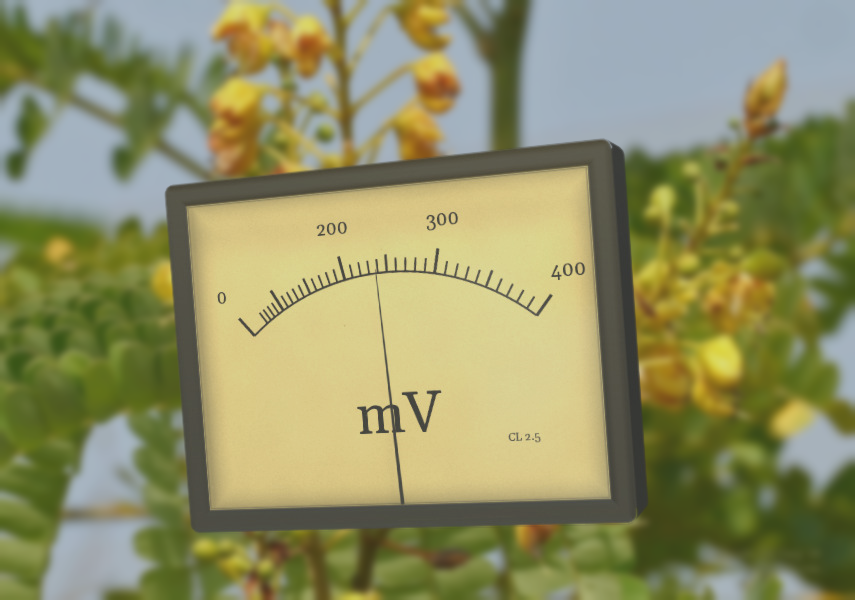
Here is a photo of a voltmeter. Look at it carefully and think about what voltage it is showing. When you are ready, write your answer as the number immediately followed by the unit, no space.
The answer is 240mV
